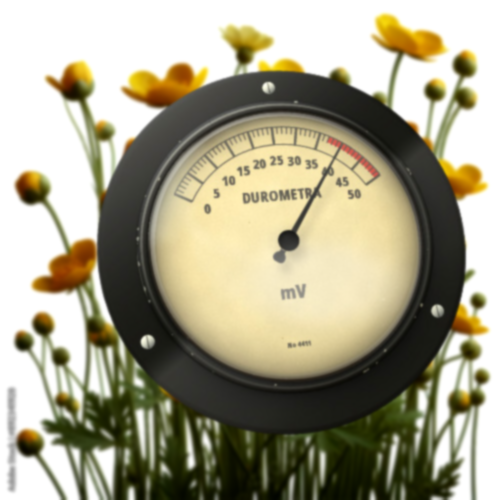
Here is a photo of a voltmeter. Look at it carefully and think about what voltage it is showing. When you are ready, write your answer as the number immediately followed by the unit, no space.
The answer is 40mV
